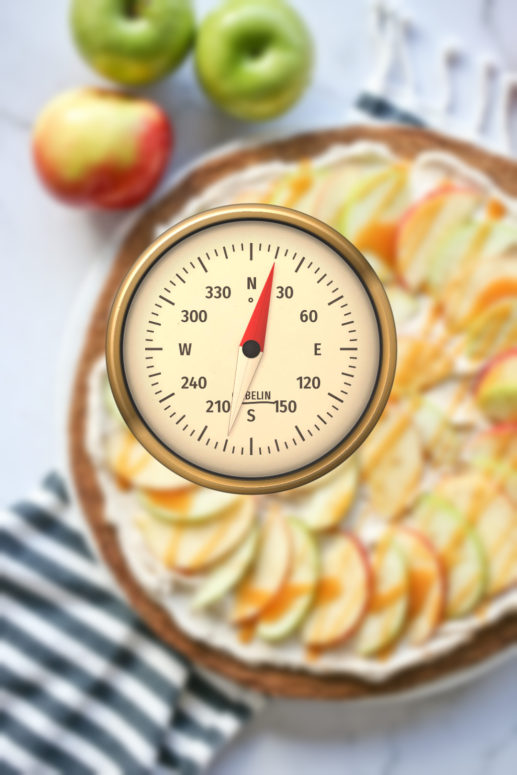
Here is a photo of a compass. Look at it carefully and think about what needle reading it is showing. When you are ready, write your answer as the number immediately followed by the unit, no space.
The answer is 15°
